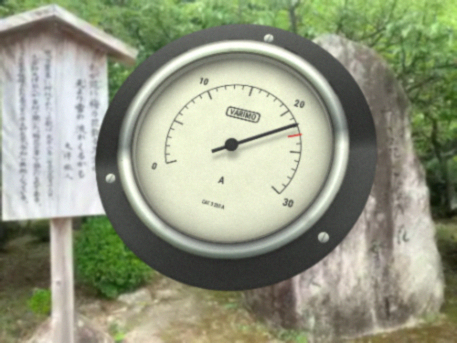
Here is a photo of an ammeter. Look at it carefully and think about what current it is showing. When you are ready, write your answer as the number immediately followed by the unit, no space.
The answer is 22A
